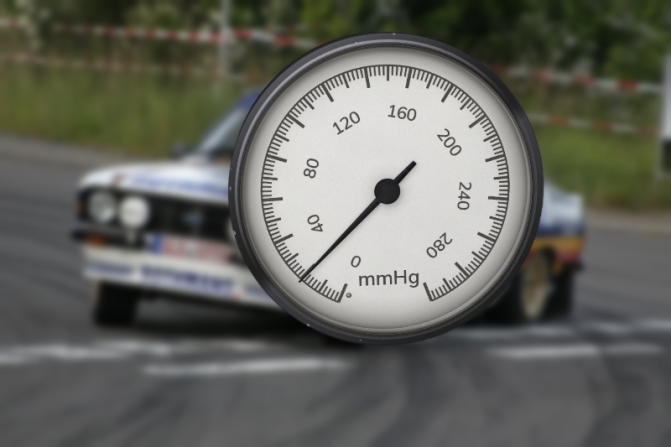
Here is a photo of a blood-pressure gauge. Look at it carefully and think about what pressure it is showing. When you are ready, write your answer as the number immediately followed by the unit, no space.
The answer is 20mmHg
